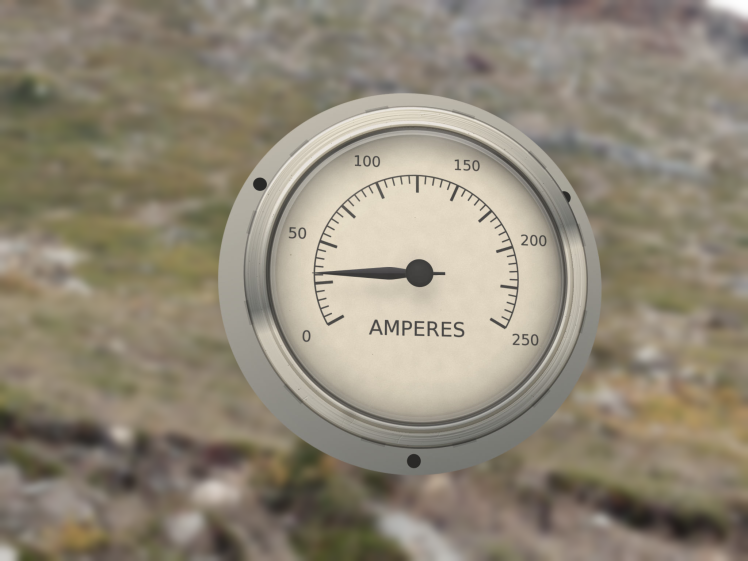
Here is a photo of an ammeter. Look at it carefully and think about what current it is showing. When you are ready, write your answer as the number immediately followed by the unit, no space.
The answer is 30A
